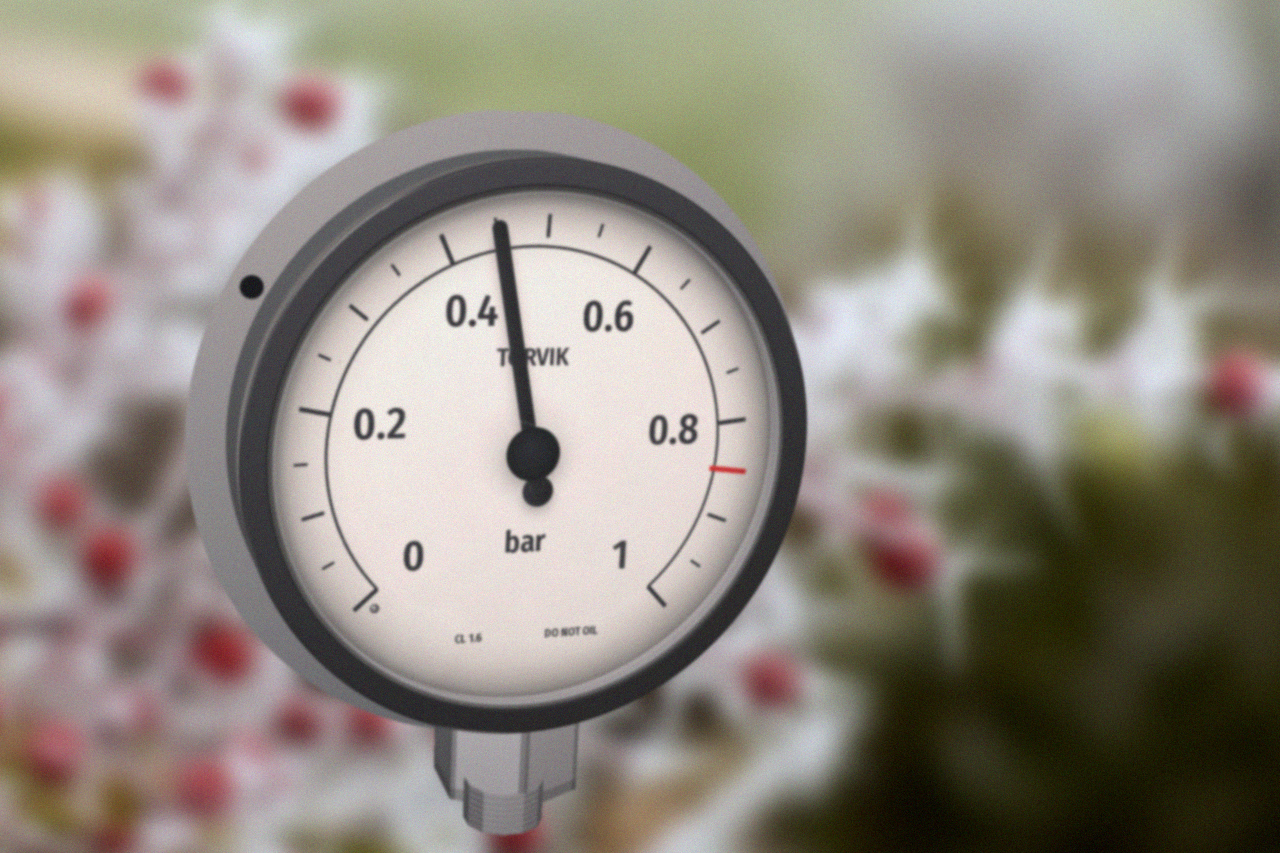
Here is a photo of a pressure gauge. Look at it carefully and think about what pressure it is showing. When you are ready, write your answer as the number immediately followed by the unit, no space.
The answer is 0.45bar
